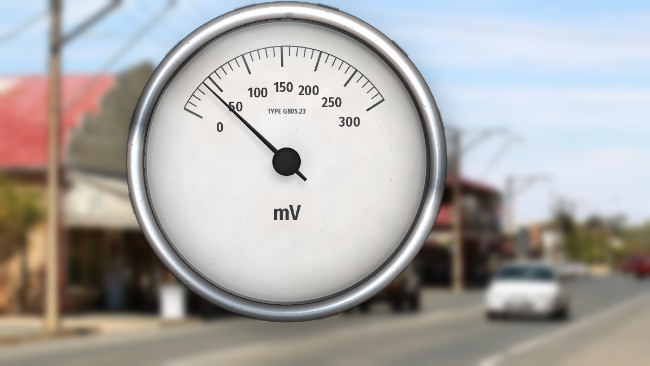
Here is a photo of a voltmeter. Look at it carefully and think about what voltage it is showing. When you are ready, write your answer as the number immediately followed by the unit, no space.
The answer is 40mV
